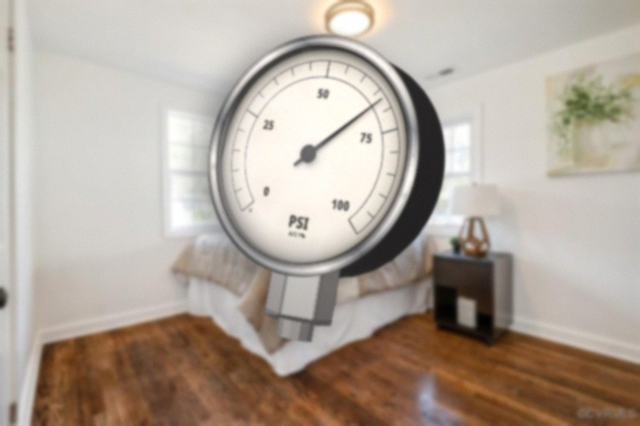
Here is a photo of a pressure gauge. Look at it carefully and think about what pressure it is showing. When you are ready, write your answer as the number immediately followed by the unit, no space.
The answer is 67.5psi
